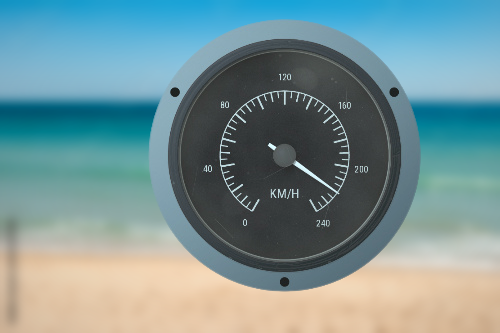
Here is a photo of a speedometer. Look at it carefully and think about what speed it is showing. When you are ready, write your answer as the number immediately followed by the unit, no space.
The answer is 220km/h
